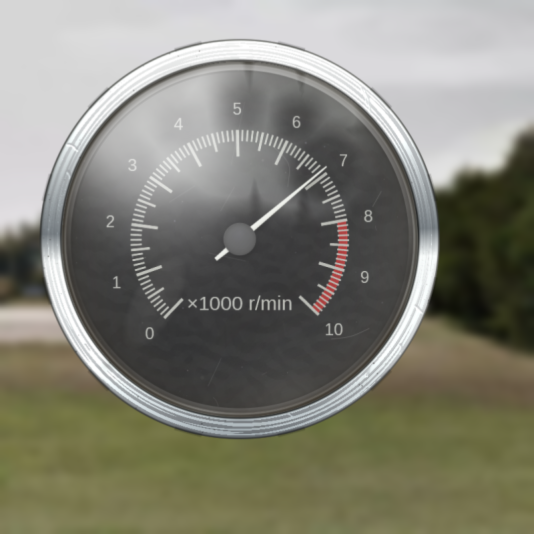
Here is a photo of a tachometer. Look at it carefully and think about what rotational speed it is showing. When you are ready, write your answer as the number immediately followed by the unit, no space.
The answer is 6900rpm
